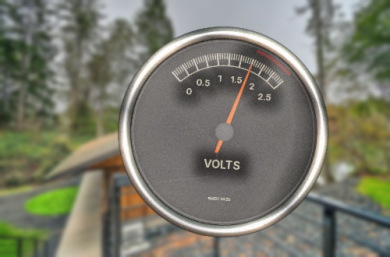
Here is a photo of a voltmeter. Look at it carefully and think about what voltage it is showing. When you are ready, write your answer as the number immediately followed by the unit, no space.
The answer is 1.75V
